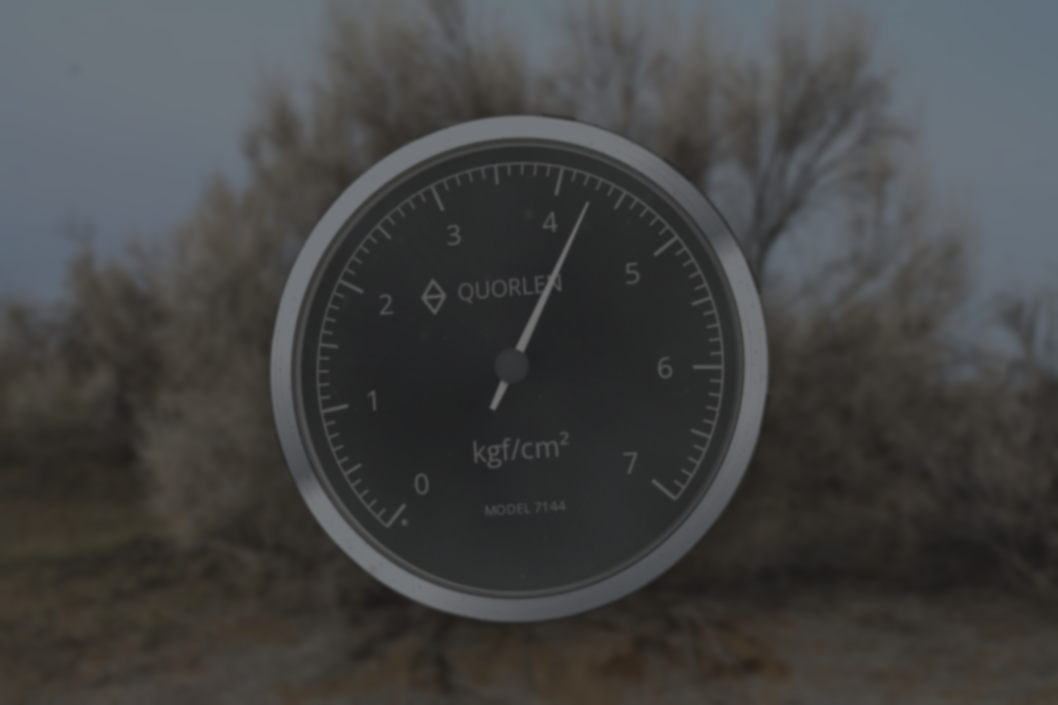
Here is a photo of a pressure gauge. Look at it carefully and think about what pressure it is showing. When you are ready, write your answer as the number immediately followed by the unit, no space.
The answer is 4.3kg/cm²
